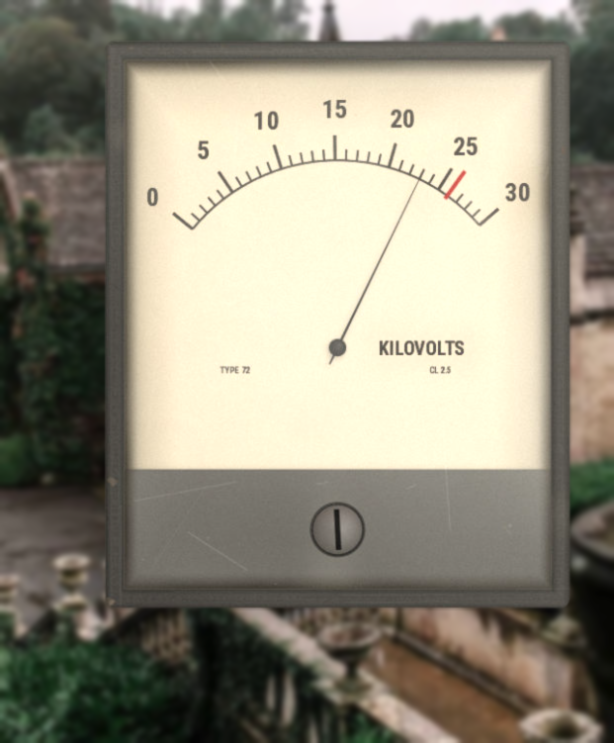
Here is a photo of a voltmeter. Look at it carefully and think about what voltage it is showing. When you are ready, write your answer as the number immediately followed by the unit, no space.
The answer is 23kV
